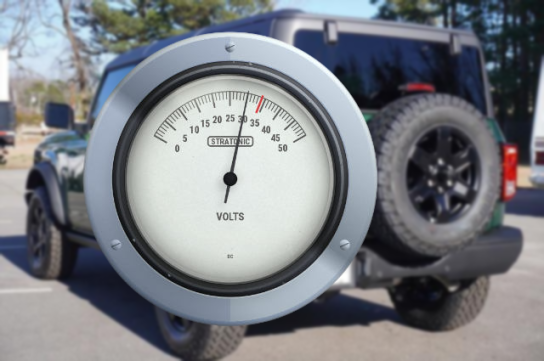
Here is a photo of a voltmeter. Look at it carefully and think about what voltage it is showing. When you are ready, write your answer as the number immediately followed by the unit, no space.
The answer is 30V
